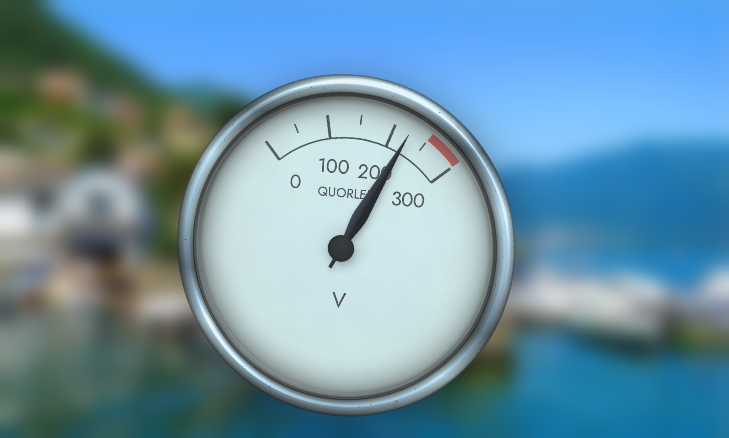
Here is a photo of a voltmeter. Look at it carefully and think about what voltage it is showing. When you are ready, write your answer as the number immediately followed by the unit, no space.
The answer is 225V
